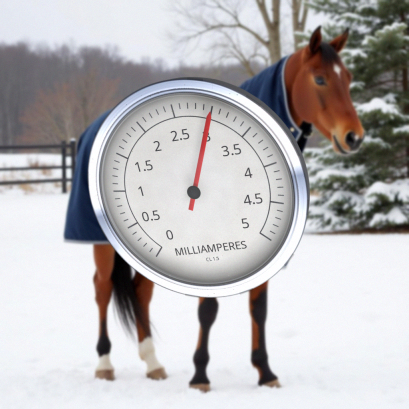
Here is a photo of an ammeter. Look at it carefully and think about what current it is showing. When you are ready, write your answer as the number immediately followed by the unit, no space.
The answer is 3mA
